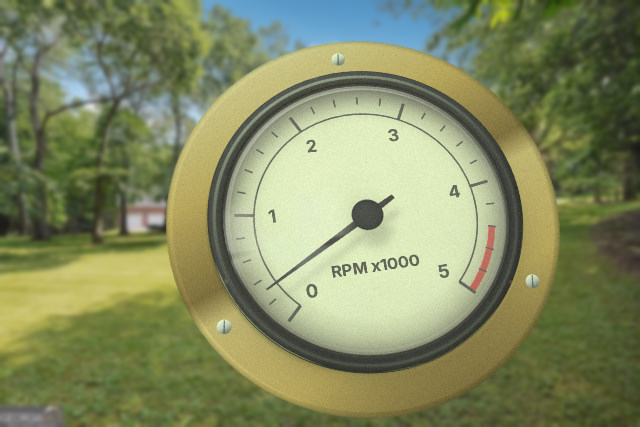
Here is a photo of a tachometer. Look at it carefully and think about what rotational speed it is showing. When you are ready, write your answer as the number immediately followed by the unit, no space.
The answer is 300rpm
